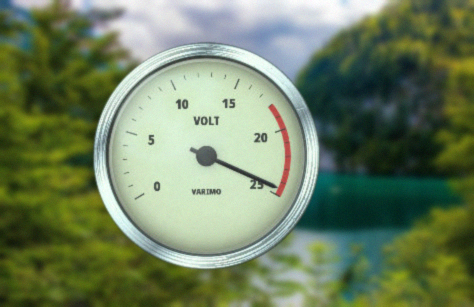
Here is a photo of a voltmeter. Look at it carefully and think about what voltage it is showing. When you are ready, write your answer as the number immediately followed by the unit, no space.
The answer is 24.5V
